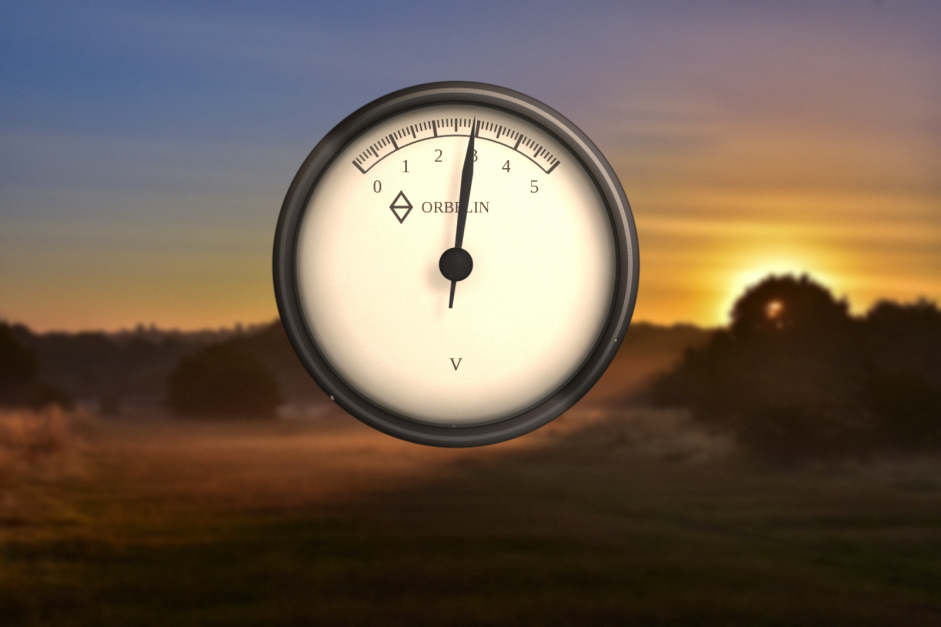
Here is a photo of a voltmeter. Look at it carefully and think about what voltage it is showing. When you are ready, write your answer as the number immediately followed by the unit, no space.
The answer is 2.9V
